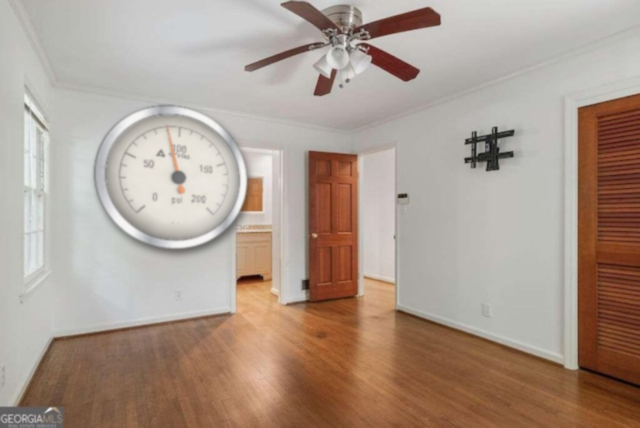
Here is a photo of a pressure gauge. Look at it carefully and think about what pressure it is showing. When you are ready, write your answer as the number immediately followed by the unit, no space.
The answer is 90psi
